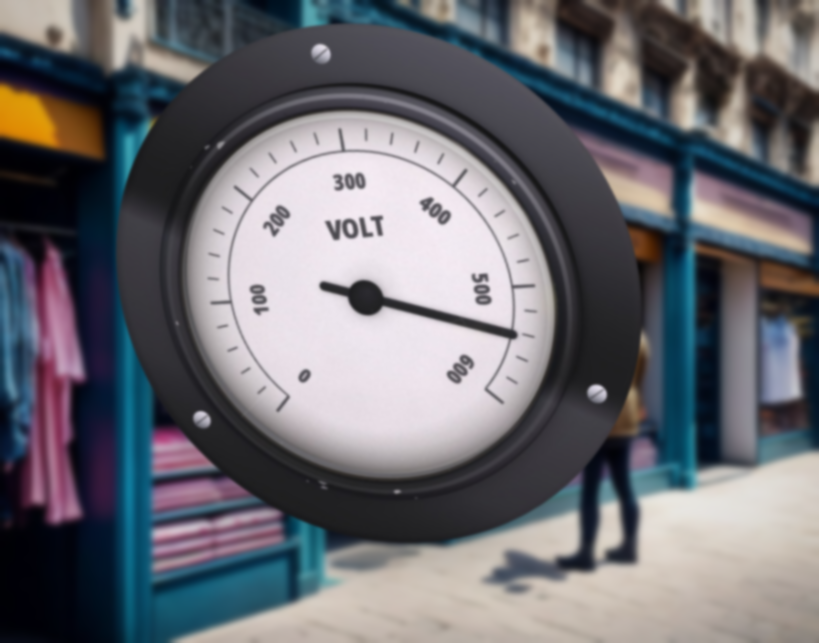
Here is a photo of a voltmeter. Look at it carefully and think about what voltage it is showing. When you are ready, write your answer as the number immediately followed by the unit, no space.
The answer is 540V
